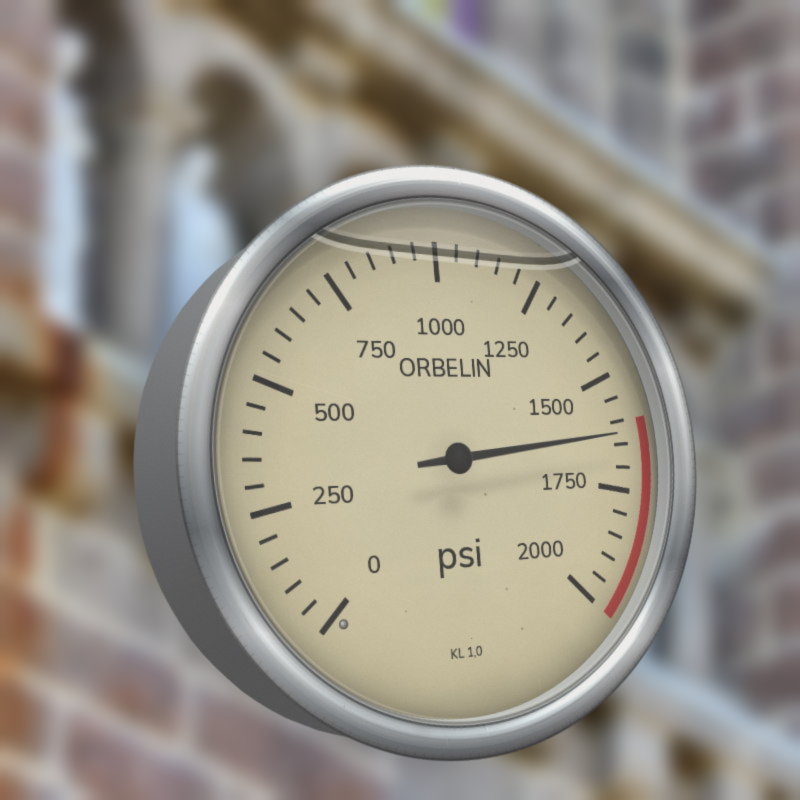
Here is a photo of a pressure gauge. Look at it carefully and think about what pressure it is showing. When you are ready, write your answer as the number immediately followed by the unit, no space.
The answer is 1625psi
